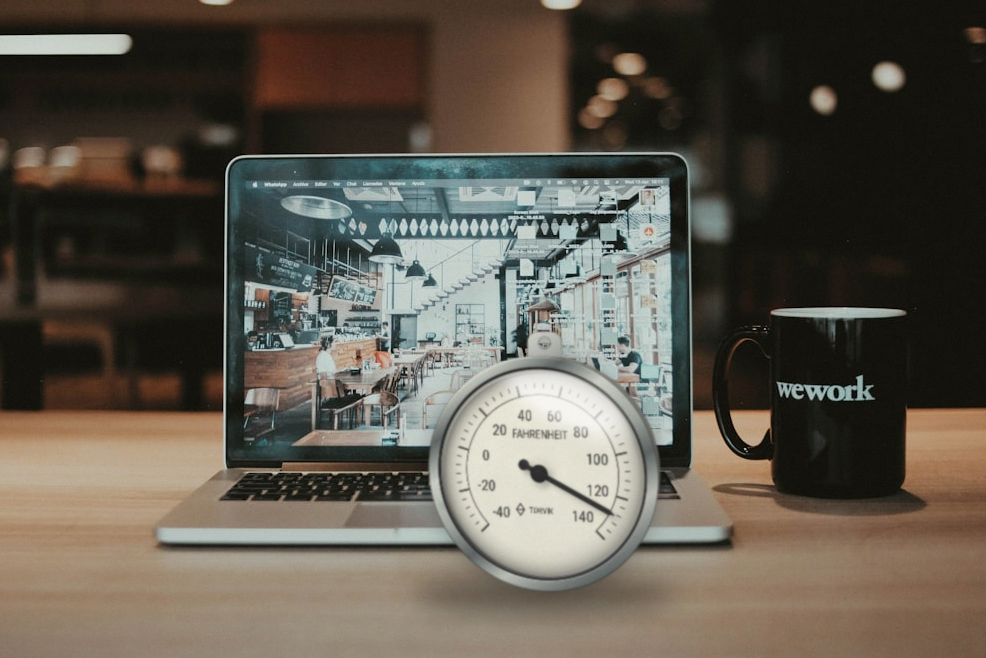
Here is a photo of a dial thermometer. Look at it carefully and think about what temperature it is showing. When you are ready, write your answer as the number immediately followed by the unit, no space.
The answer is 128°F
